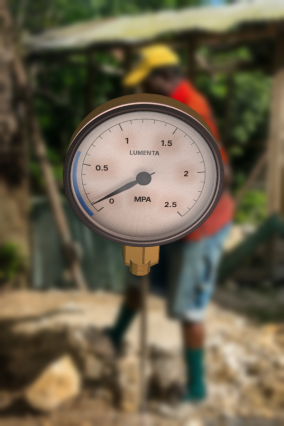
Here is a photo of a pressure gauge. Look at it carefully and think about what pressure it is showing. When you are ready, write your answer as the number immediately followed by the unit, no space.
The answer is 0.1MPa
